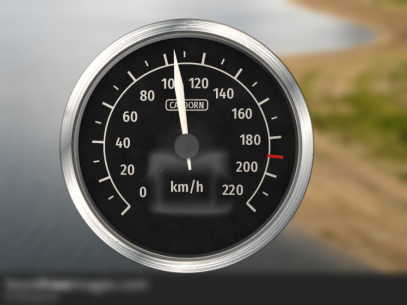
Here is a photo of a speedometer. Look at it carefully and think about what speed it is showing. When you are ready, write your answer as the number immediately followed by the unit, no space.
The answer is 105km/h
